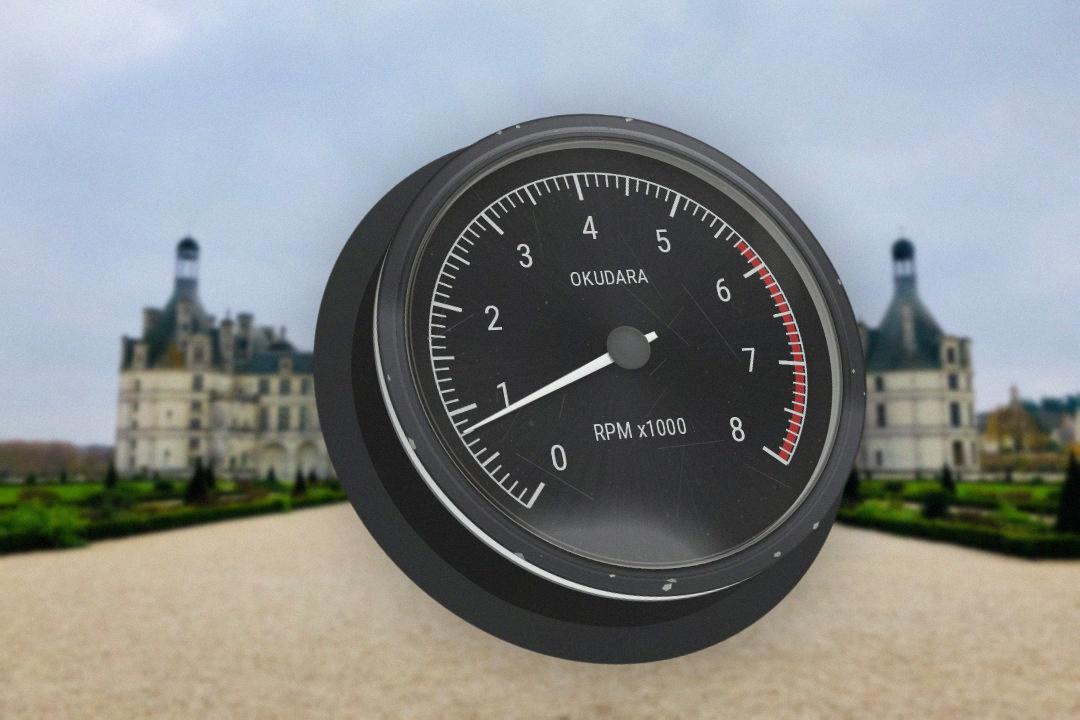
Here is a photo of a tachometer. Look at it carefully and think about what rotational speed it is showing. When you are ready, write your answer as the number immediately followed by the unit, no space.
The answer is 800rpm
